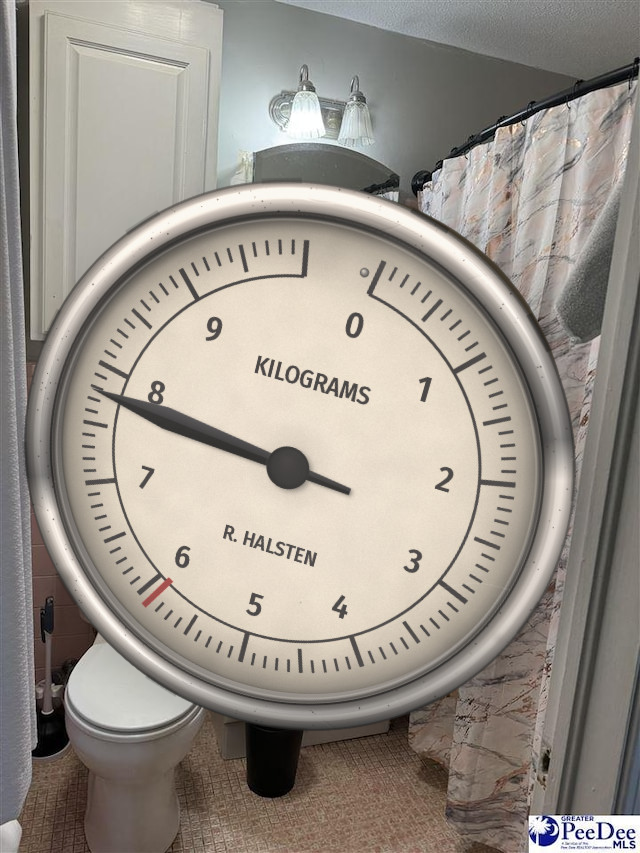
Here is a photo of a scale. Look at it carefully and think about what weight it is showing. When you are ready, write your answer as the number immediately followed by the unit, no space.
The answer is 7.8kg
